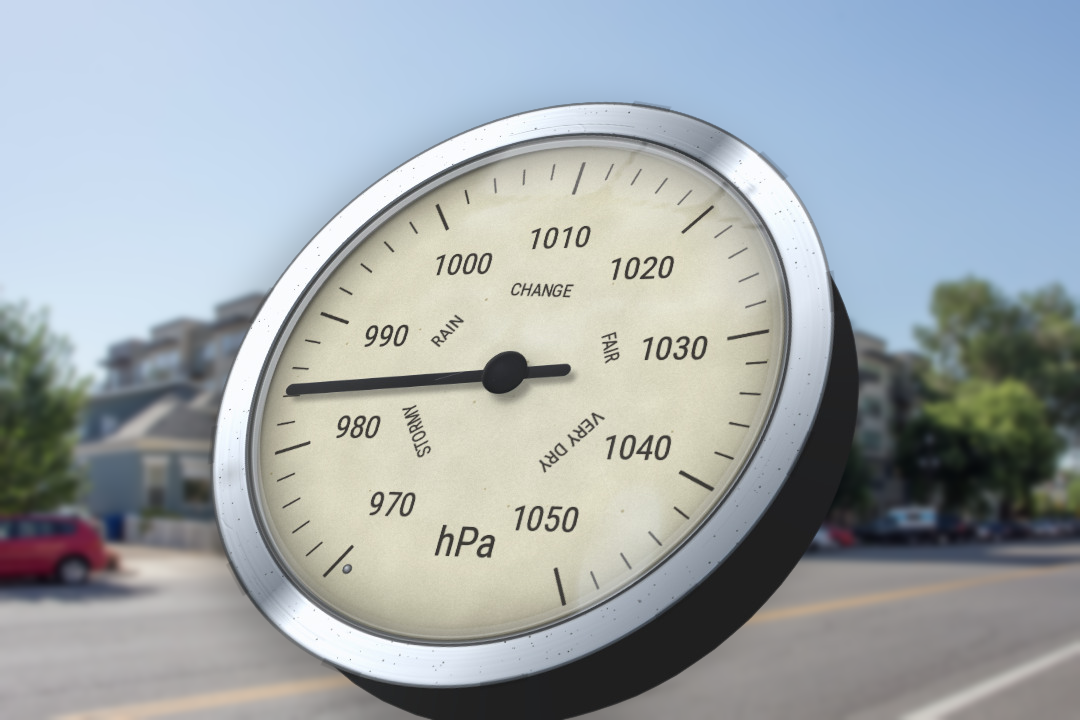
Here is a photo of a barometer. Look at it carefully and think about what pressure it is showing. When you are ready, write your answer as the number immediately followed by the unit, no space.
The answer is 984hPa
